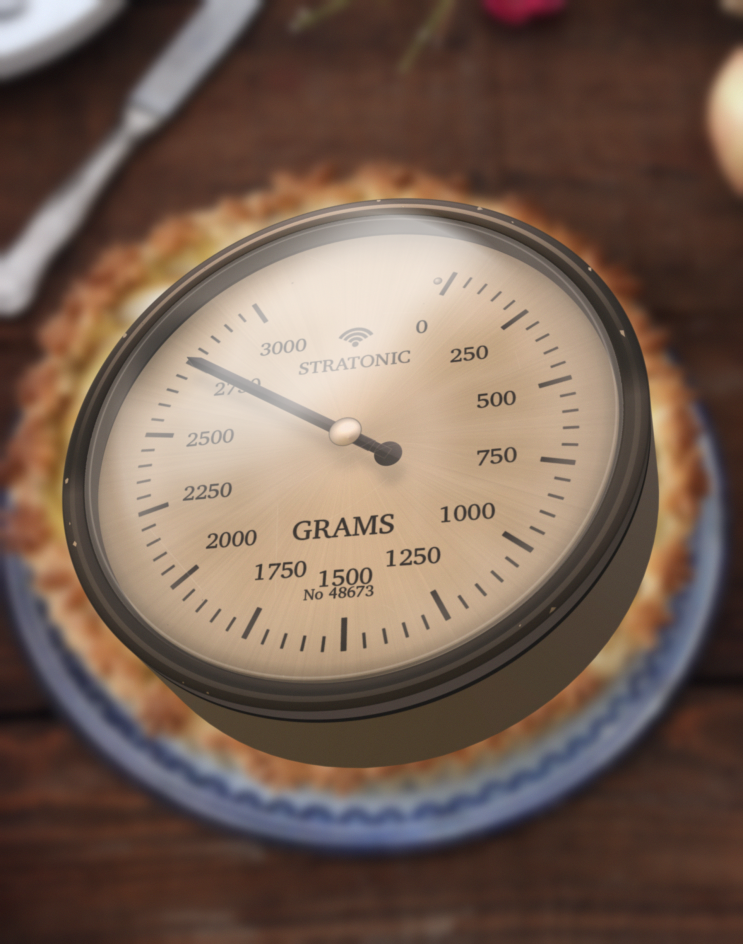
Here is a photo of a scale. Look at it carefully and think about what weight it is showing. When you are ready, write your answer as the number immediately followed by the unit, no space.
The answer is 2750g
